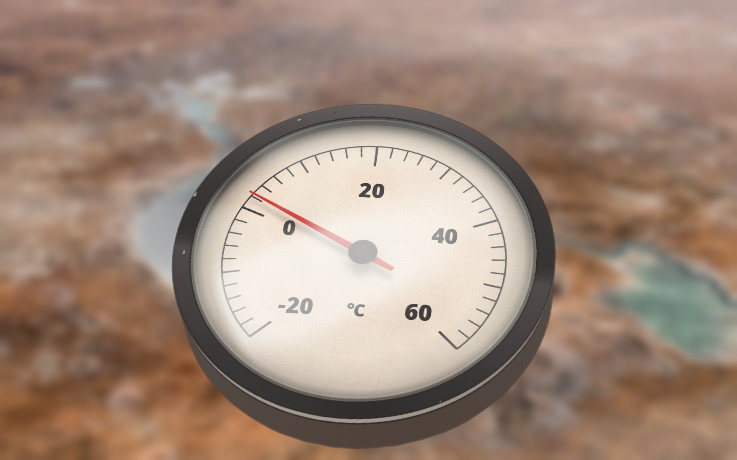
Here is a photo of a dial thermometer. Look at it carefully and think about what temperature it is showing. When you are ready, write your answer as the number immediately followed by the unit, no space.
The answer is 2°C
